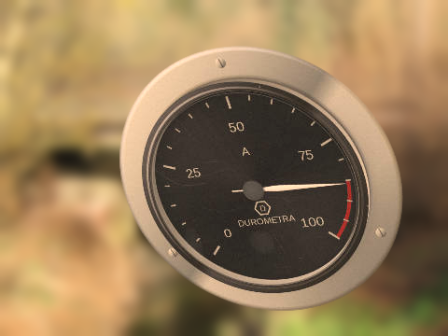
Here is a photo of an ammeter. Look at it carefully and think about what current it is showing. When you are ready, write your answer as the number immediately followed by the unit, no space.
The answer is 85A
